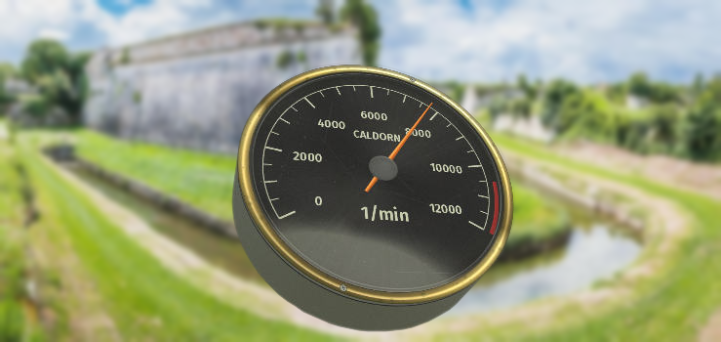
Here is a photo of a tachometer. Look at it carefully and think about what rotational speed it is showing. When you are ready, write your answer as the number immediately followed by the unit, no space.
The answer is 7750rpm
